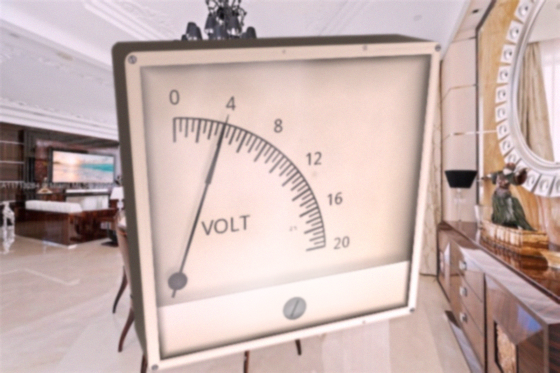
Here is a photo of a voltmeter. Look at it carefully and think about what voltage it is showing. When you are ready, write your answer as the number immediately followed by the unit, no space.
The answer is 4V
